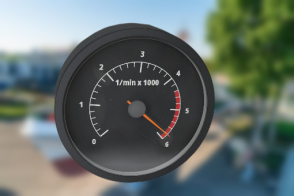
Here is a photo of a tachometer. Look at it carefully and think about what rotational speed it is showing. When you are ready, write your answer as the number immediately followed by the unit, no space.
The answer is 5800rpm
